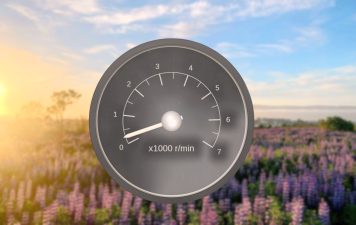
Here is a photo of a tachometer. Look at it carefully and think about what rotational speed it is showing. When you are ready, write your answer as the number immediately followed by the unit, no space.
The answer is 250rpm
